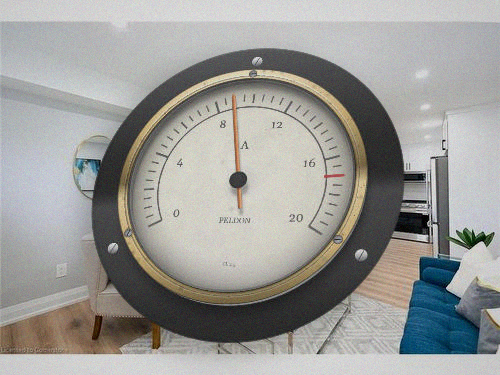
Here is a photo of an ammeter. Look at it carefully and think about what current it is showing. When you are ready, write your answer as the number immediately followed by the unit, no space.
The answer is 9A
